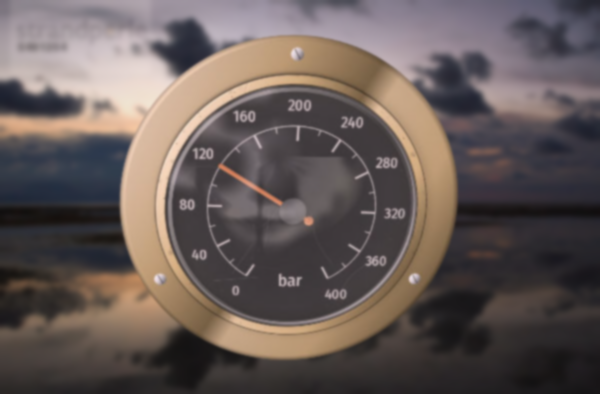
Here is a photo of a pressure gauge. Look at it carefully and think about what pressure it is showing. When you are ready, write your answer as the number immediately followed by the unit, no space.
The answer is 120bar
